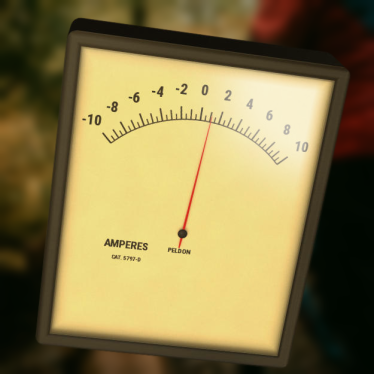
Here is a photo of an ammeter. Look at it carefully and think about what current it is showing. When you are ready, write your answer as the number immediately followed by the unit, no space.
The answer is 1A
